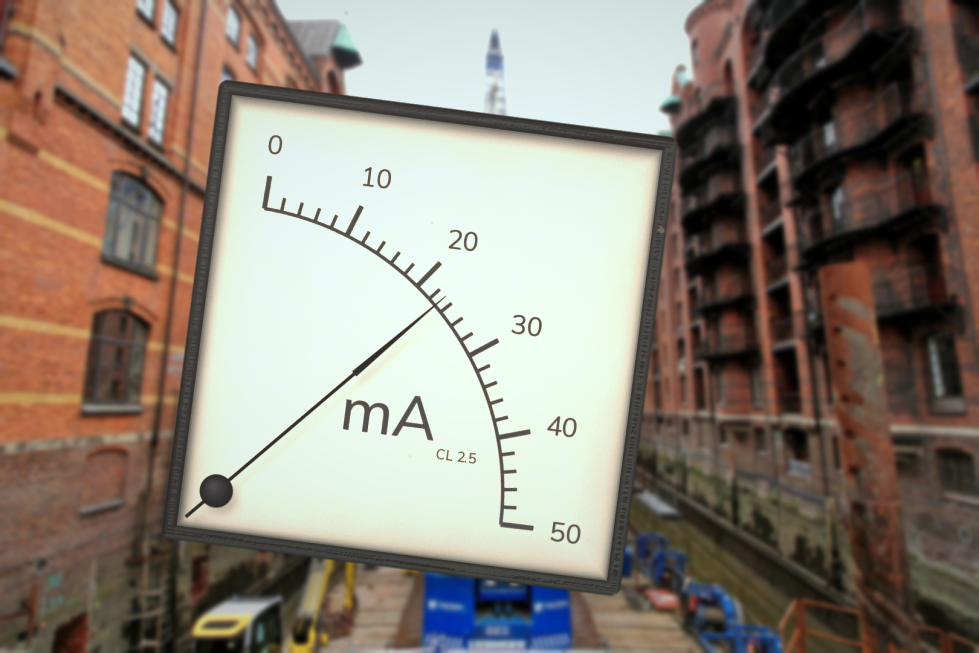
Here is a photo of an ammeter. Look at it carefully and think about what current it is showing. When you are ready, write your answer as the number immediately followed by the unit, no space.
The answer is 23mA
